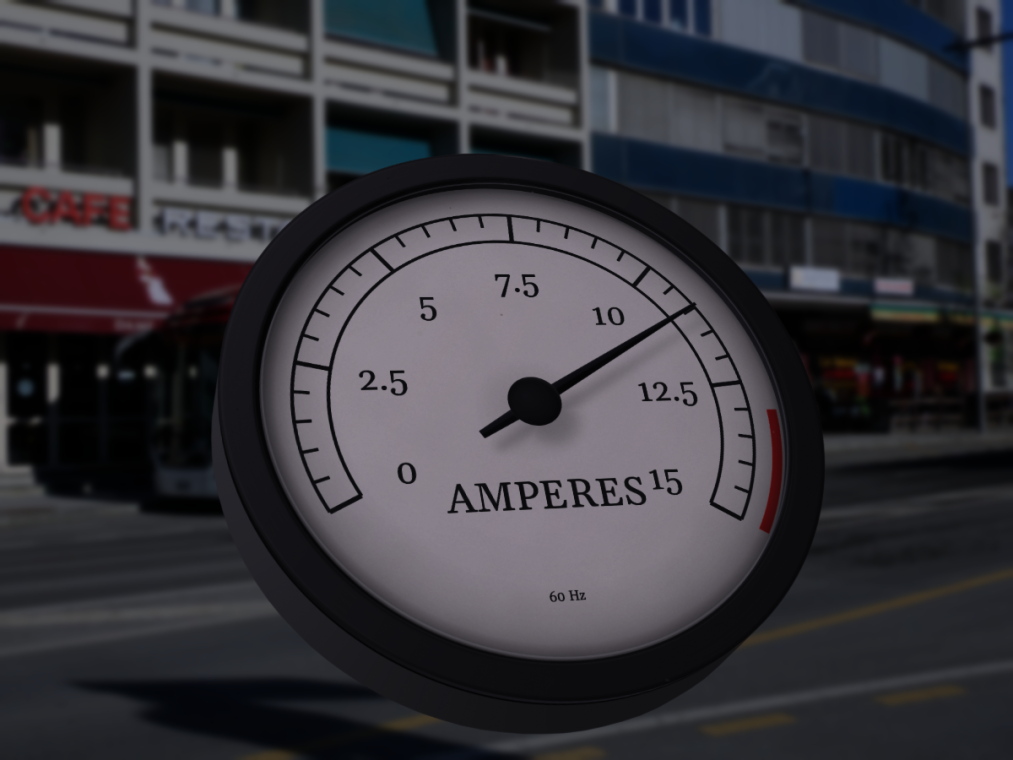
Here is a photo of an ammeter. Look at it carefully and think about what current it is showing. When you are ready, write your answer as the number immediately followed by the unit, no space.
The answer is 11A
